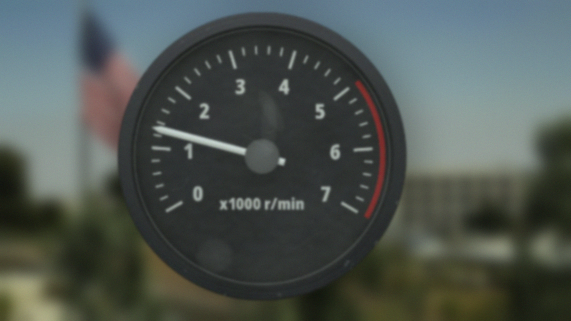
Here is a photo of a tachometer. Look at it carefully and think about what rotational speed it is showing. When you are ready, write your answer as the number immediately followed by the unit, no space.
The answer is 1300rpm
